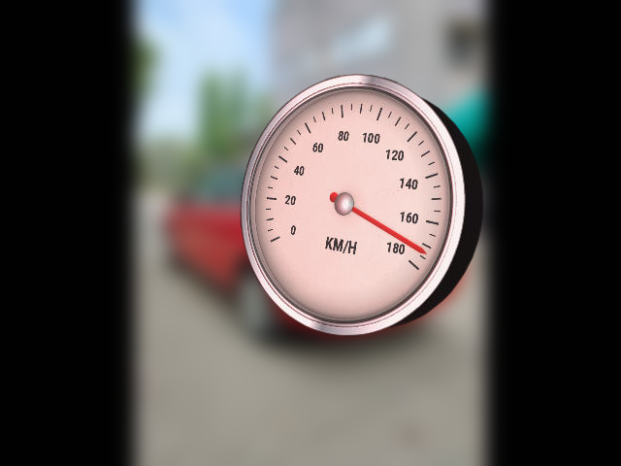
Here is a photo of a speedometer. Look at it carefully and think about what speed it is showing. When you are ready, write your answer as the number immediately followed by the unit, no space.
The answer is 172.5km/h
